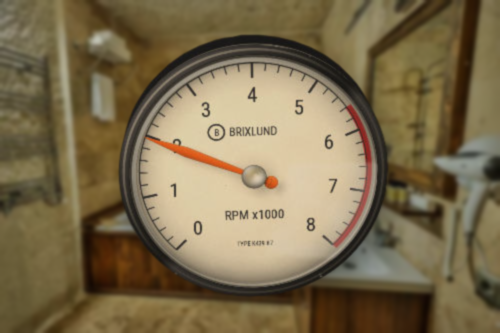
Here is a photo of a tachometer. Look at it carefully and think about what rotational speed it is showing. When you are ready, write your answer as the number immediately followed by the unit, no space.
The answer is 2000rpm
